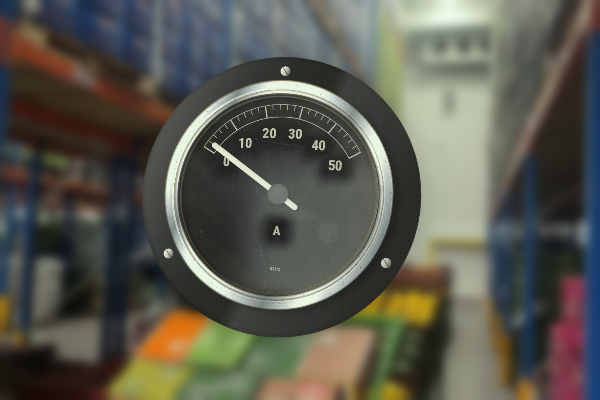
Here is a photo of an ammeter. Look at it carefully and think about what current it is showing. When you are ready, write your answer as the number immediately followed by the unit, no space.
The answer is 2A
